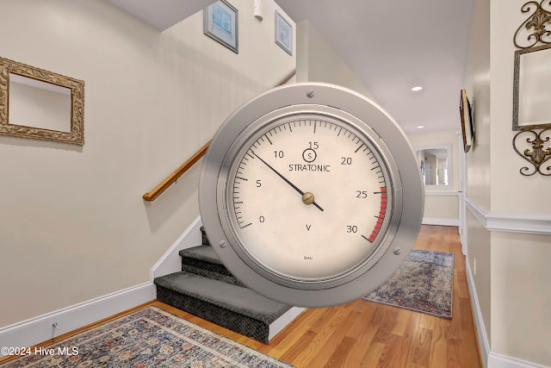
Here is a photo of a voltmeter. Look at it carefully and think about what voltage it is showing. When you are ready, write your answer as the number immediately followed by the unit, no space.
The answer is 8V
